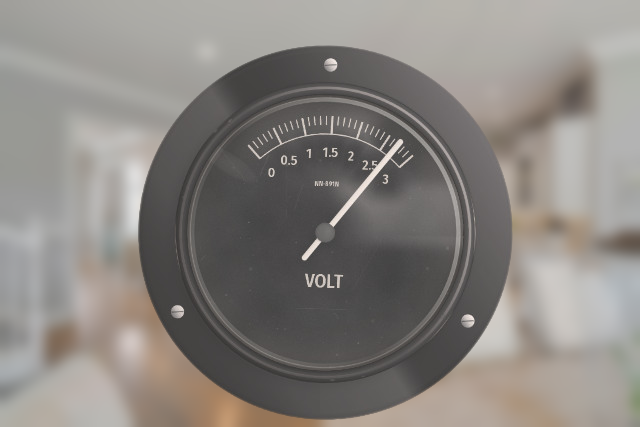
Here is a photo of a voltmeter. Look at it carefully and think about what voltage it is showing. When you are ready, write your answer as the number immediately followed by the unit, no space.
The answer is 2.7V
